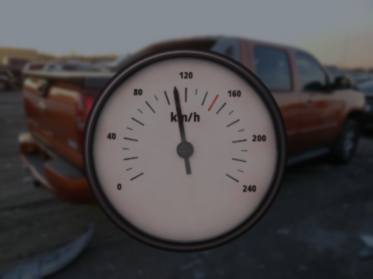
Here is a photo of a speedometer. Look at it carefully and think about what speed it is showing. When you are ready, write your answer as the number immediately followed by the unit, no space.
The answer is 110km/h
